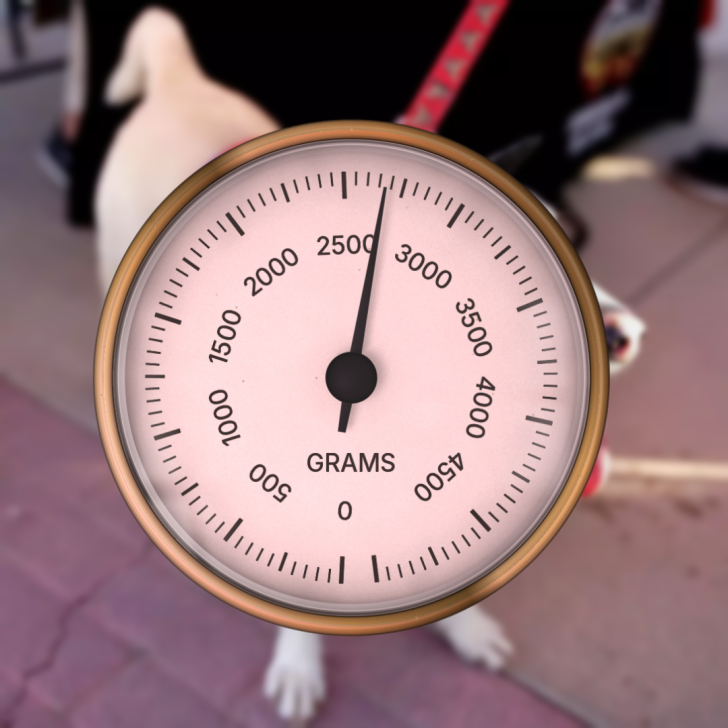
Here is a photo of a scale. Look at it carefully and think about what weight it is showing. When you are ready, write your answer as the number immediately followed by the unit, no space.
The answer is 2675g
